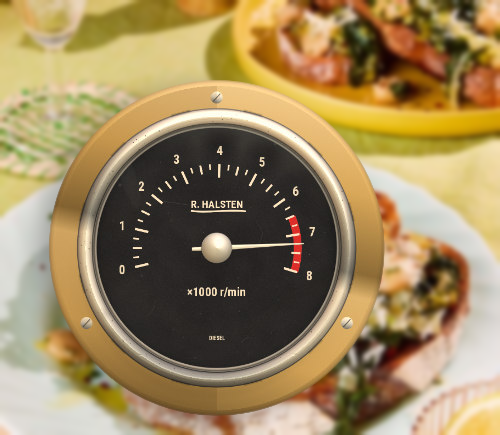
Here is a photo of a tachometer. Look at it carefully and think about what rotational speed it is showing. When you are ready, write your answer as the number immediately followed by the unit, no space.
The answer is 7250rpm
